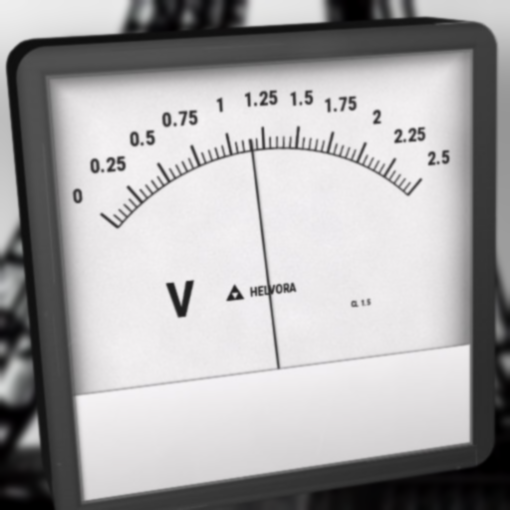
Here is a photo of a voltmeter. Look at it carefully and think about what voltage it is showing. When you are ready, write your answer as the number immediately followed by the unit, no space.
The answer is 1.15V
